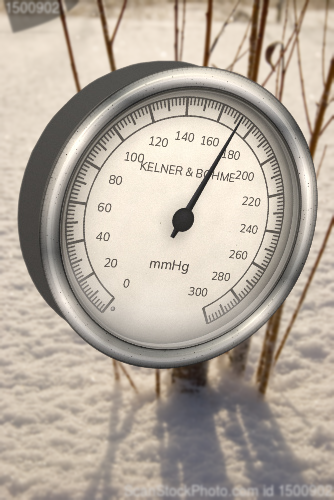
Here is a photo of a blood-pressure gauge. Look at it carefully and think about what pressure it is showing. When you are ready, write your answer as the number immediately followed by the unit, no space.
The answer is 170mmHg
